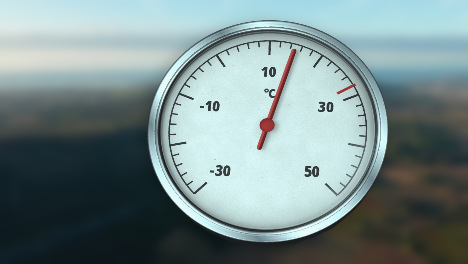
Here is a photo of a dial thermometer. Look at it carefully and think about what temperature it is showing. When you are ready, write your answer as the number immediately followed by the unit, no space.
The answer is 15°C
